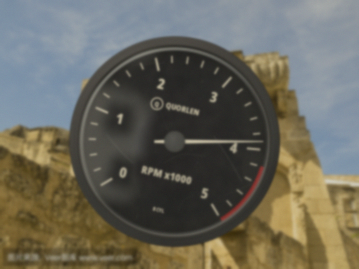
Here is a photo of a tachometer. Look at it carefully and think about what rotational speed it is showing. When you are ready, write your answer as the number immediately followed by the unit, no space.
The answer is 3900rpm
